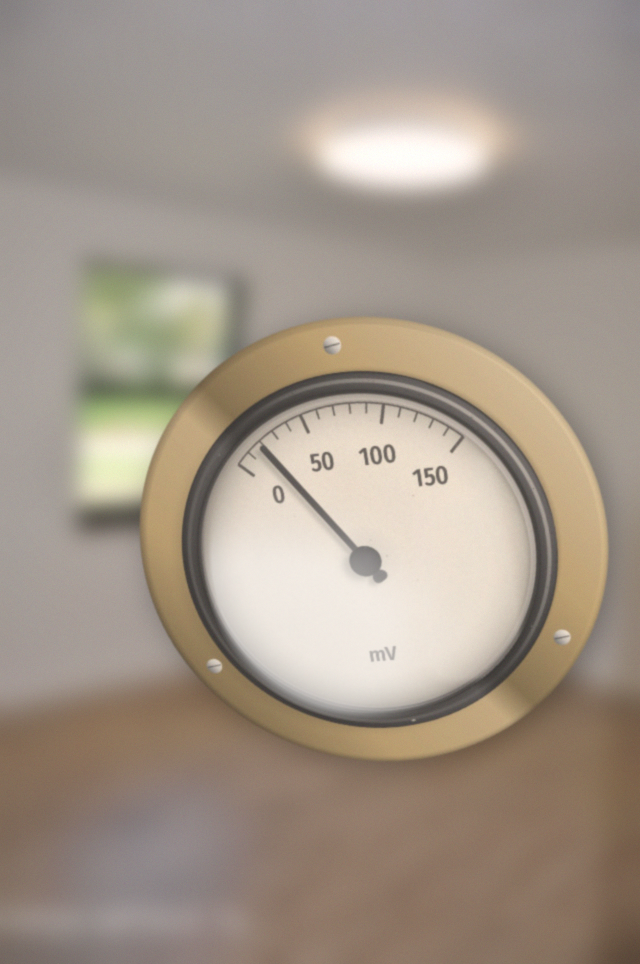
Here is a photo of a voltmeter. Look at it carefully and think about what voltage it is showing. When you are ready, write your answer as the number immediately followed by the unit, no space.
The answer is 20mV
